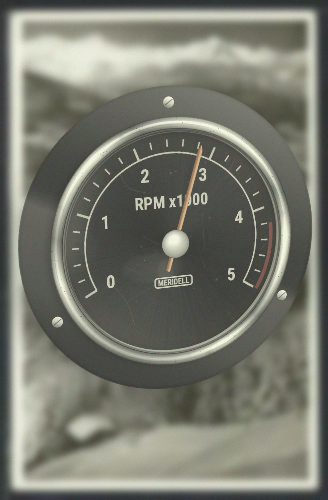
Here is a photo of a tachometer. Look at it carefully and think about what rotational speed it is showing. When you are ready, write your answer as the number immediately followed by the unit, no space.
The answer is 2800rpm
